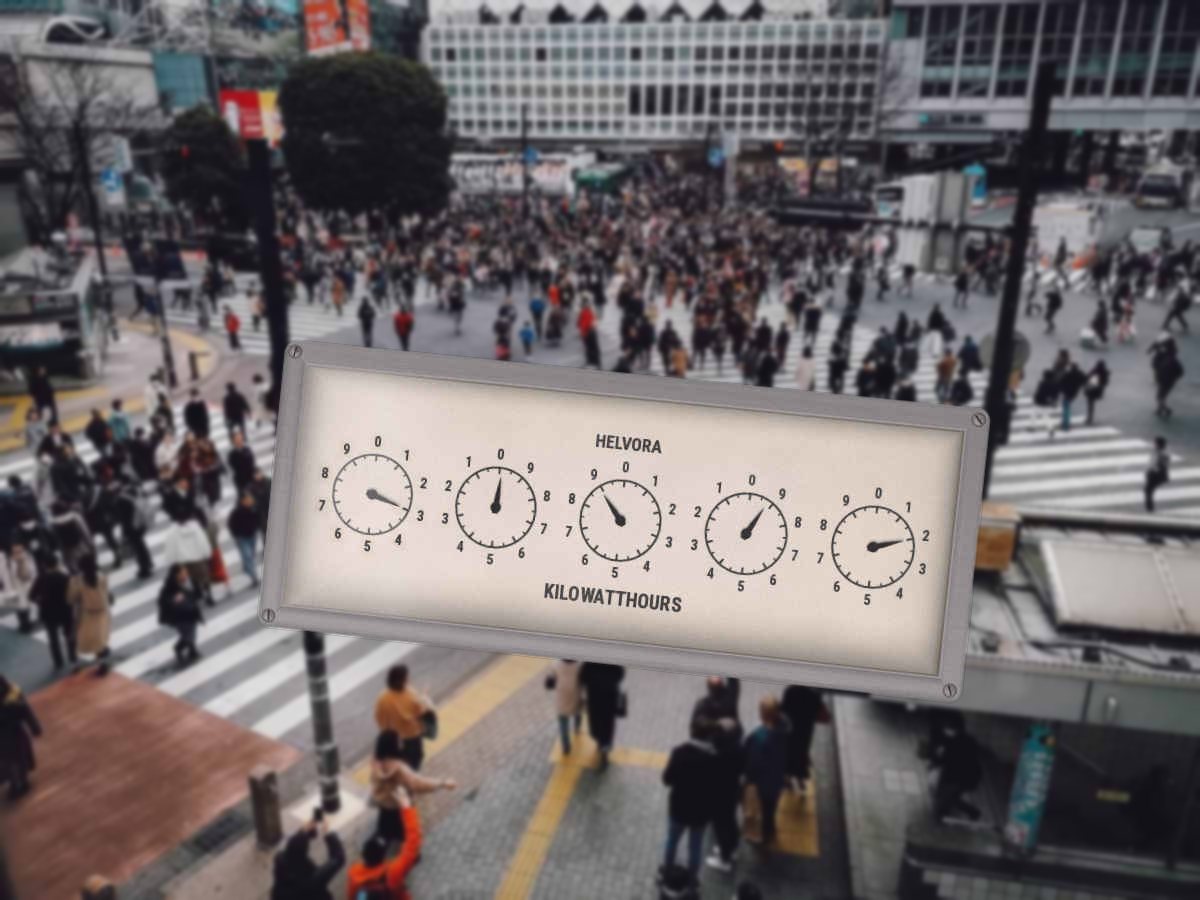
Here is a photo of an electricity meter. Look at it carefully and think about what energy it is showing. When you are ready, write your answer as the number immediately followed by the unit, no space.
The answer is 29892kWh
